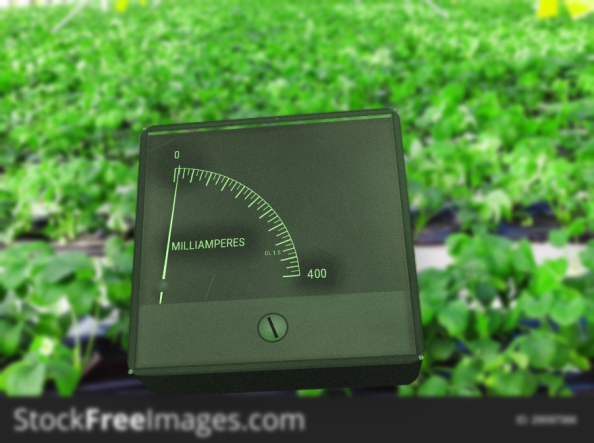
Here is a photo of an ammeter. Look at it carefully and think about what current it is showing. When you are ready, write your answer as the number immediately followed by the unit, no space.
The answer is 10mA
